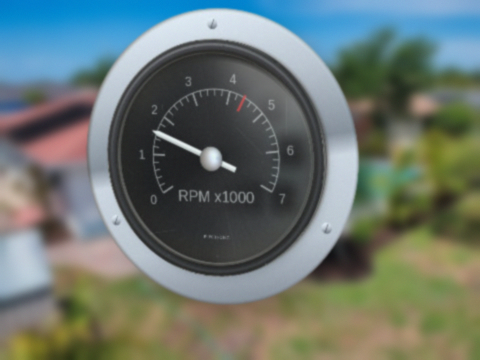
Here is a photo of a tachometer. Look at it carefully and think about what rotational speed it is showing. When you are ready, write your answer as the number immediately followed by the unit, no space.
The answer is 1600rpm
